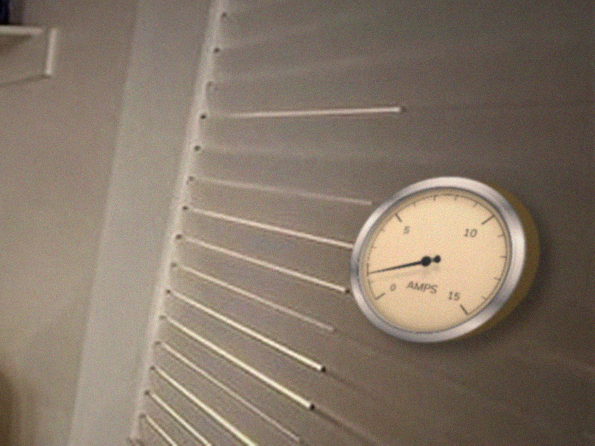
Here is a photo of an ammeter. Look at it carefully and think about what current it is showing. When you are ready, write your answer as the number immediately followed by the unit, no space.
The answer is 1.5A
